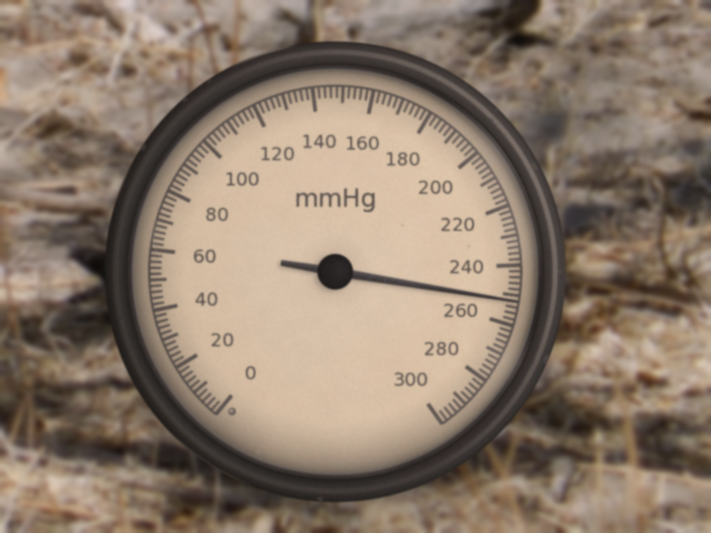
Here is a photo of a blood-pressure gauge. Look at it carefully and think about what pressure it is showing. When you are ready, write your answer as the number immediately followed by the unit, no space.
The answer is 252mmHg
